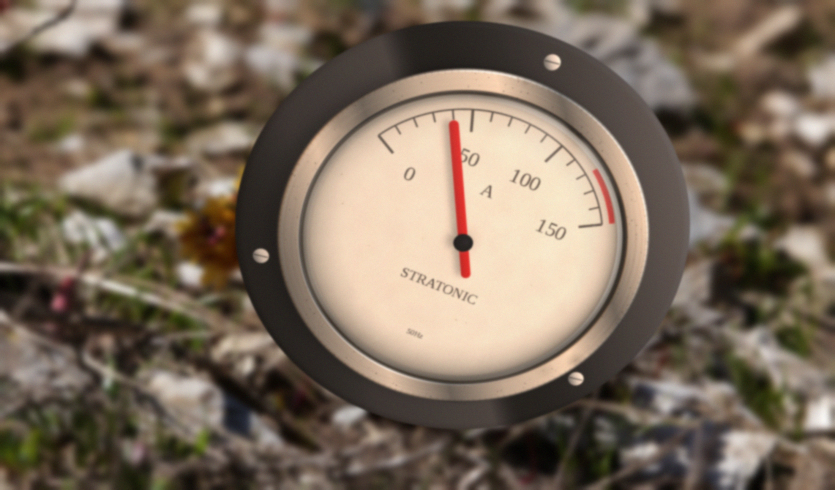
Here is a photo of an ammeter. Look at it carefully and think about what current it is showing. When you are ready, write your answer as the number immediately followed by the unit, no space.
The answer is 40A
